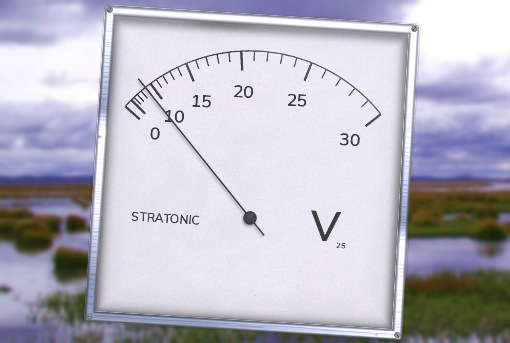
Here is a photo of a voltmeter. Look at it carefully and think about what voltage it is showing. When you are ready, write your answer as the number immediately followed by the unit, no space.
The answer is 9V
